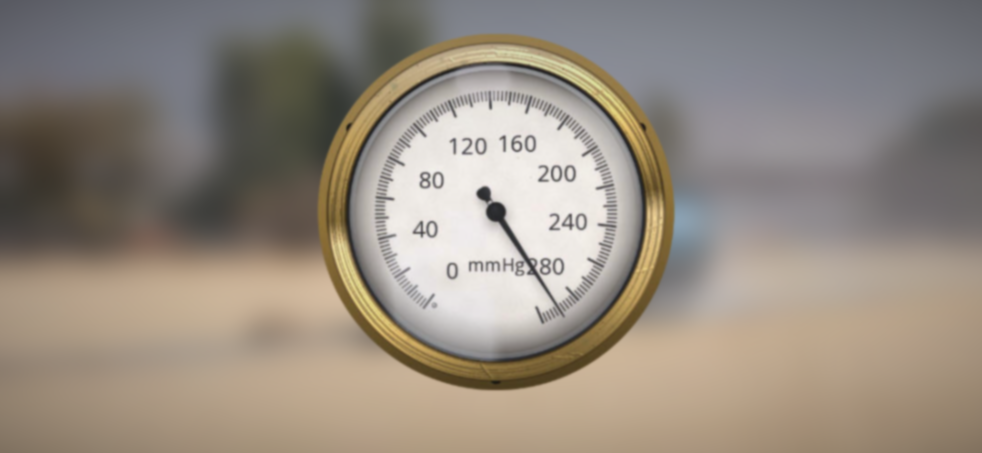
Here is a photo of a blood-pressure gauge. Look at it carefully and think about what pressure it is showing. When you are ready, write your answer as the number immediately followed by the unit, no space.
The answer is 290mmHg
